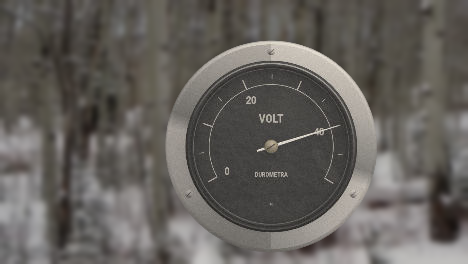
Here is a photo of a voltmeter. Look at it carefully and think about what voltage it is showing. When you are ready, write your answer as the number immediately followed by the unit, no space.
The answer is 40V
